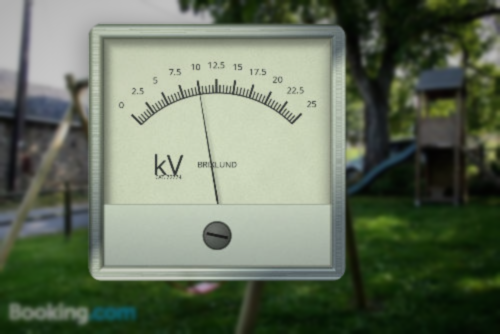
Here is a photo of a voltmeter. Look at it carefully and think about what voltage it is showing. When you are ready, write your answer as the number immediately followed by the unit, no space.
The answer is 10kV
